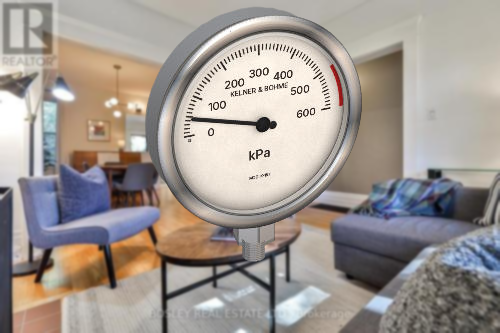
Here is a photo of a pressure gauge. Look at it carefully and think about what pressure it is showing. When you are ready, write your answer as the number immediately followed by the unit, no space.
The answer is 50kPa
